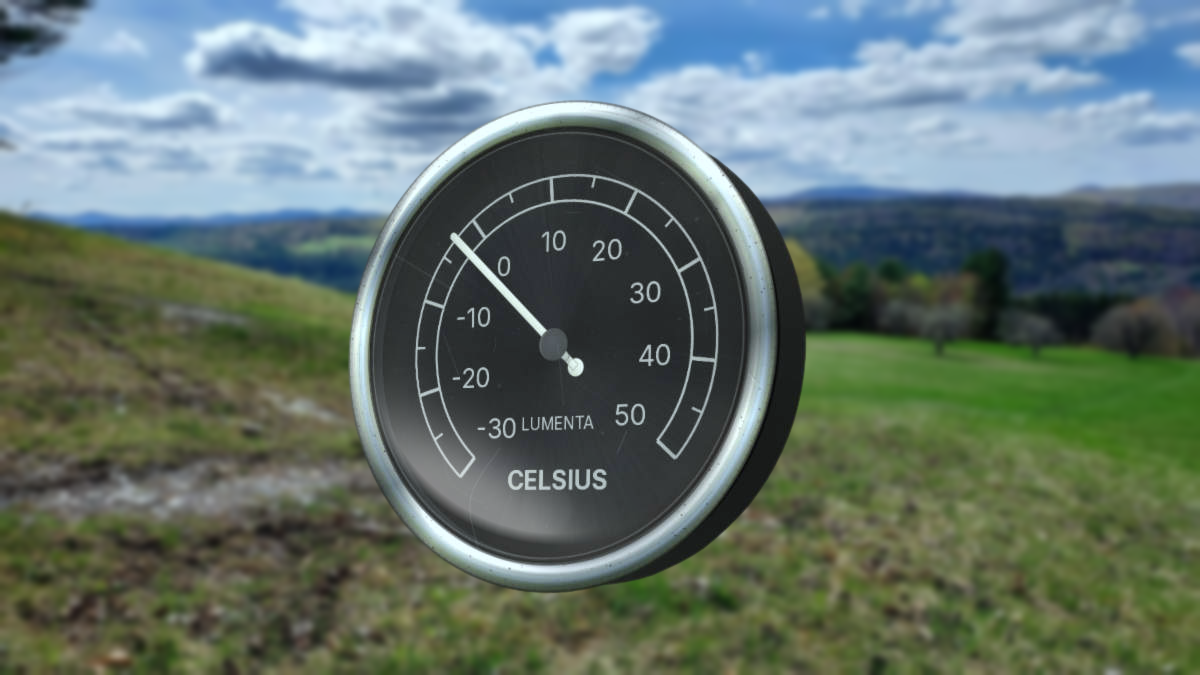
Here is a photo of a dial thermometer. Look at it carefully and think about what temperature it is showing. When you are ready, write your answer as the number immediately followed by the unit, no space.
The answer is -2.5°C
